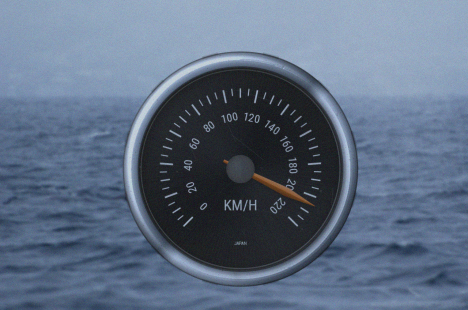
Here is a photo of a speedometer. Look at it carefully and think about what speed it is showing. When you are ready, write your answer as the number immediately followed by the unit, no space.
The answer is 205km/h
